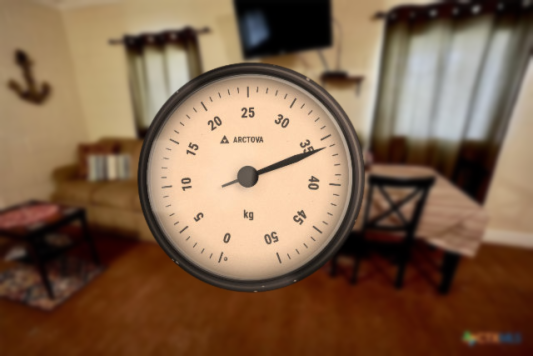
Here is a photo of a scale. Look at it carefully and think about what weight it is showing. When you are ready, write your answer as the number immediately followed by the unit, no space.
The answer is 36kg
